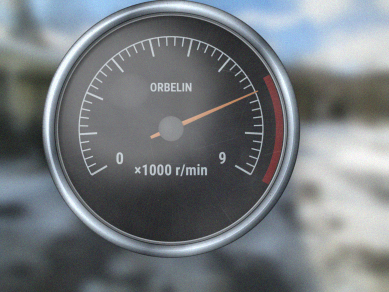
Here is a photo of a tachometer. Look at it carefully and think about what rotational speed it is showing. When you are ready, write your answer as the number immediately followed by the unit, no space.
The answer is 7000rpm
